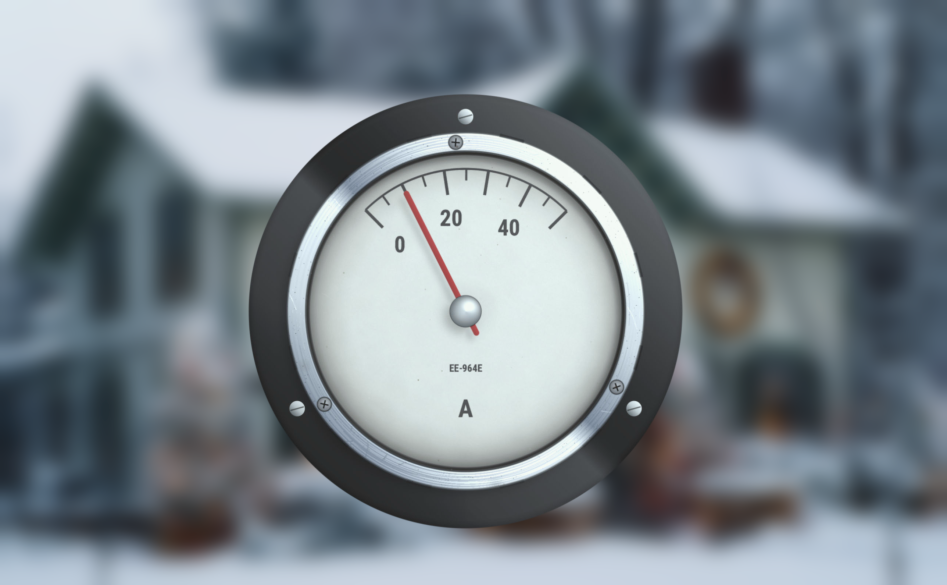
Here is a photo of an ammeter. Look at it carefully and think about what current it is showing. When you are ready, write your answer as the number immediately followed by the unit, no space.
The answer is 10A
